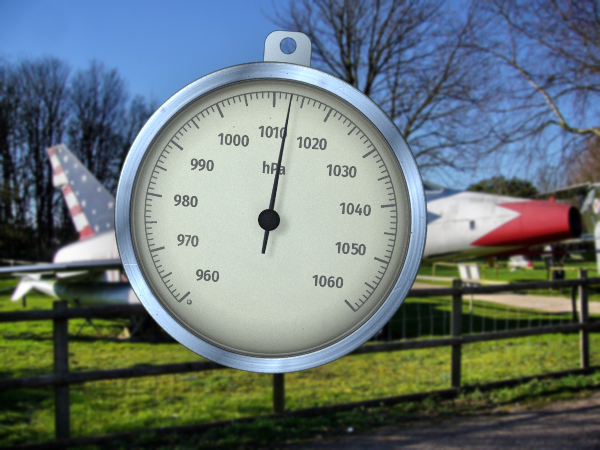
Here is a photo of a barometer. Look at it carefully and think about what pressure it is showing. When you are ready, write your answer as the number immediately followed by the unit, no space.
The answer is 1013hPa
